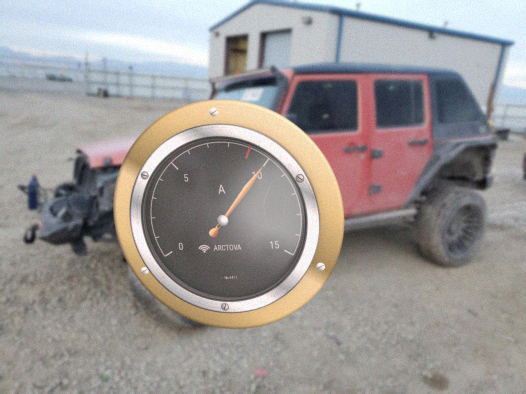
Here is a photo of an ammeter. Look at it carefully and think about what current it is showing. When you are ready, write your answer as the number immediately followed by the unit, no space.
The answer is 10A
